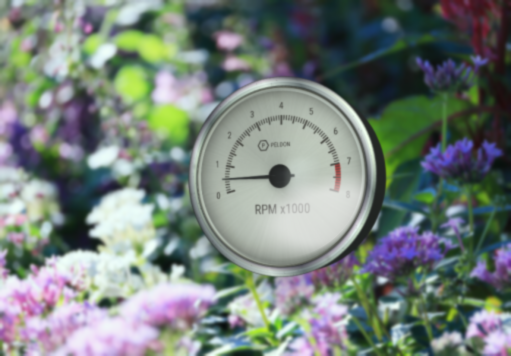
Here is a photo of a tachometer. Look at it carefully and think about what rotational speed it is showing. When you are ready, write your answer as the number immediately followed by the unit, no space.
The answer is 500rpm
